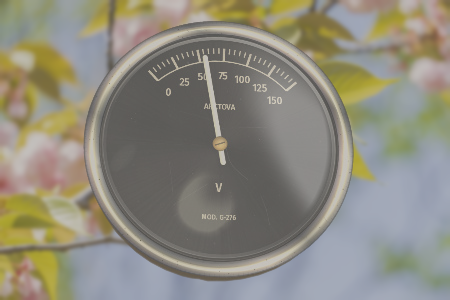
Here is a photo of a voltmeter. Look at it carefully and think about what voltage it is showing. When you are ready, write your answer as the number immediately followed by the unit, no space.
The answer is 55V
